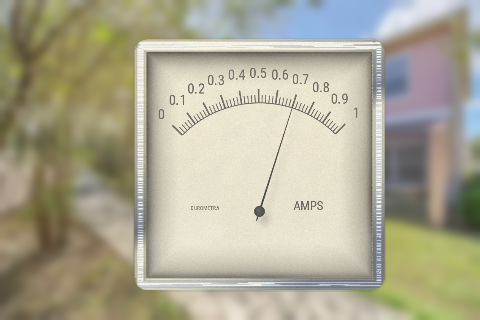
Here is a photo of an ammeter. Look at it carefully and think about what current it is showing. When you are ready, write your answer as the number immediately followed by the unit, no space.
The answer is 0.7A
